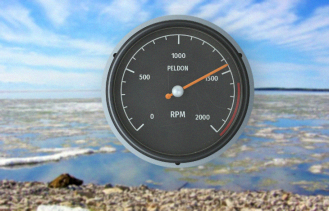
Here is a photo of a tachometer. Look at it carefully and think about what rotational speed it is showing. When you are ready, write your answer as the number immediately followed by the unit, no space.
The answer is 1450rpm
